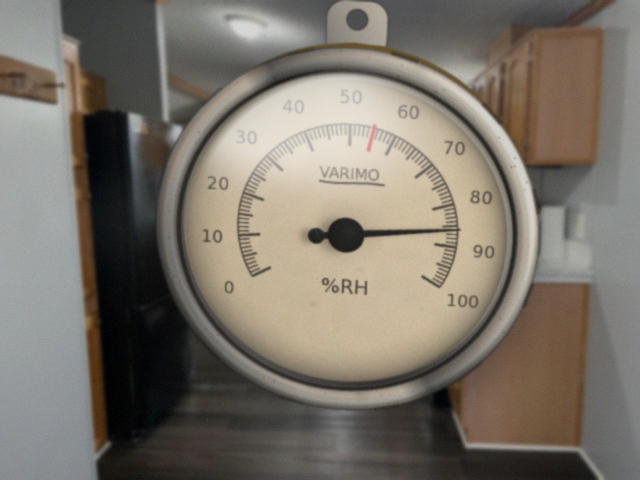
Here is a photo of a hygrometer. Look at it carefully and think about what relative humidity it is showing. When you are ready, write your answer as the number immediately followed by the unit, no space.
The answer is 85%
